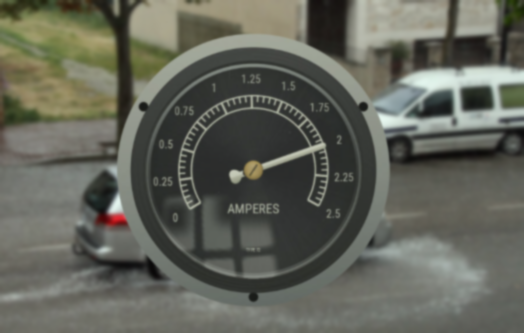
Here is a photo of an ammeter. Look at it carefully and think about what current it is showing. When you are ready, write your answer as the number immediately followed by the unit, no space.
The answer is 2A
